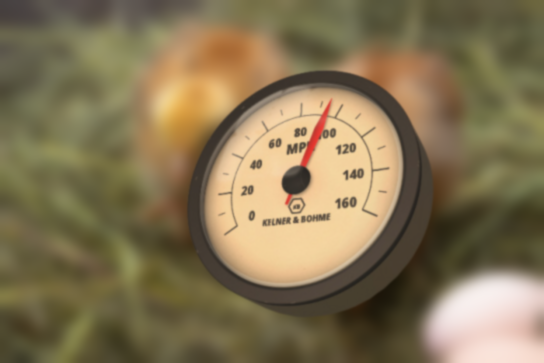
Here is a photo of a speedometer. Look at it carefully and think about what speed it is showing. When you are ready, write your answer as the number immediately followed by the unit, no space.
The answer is 95mph
